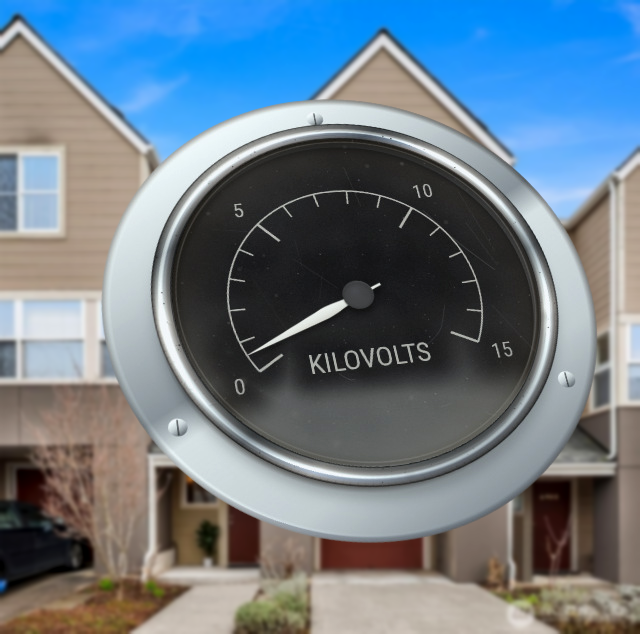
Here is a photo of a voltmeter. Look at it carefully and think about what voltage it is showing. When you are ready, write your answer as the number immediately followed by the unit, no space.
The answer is 0.5kV
